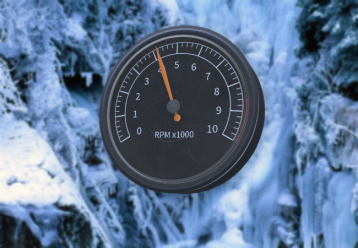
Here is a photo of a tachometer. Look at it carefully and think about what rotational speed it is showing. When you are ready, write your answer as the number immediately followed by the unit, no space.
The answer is 4200rpm
